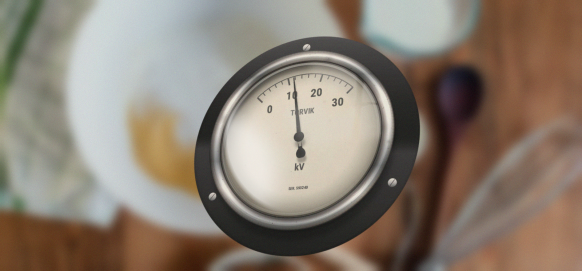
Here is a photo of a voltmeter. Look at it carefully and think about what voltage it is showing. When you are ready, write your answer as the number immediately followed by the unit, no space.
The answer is 12kV
